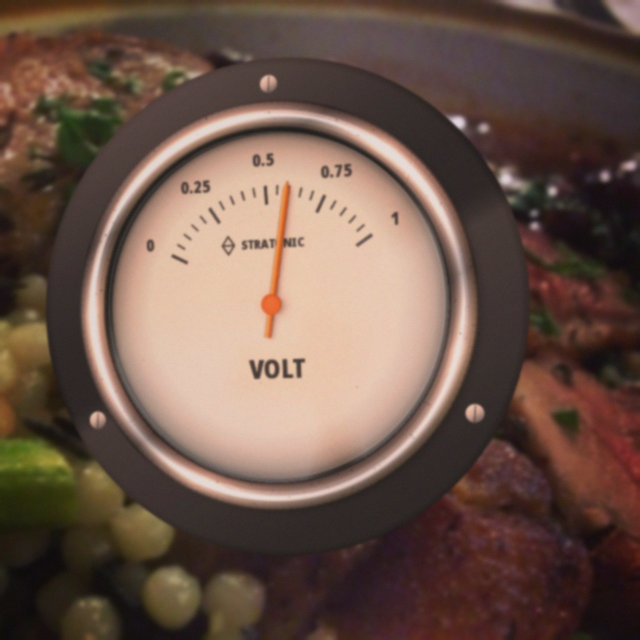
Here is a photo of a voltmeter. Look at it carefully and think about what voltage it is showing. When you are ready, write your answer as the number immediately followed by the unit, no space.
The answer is 0.6V
